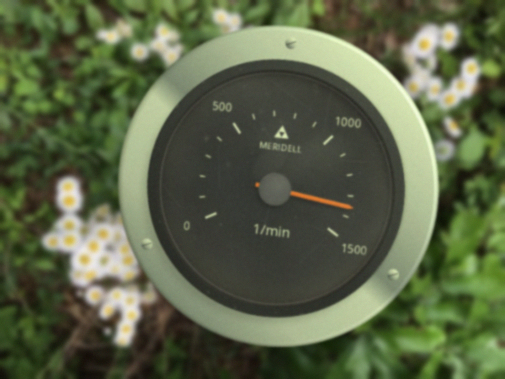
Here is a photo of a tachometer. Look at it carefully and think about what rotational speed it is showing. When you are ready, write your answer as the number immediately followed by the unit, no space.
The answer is 1350rpm
